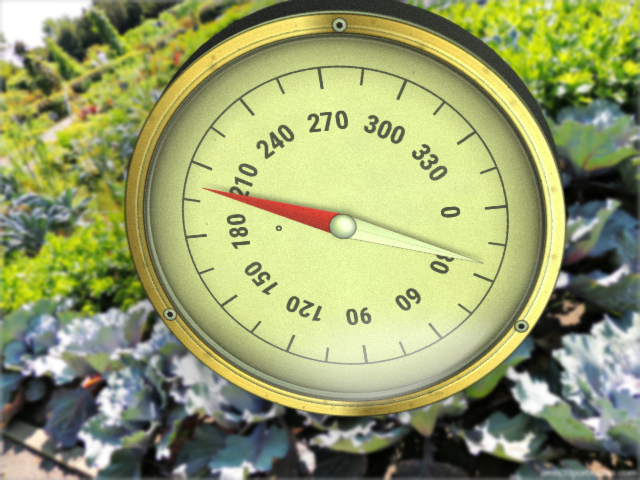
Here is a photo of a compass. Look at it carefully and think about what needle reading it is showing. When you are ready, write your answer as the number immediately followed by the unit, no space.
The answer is 202.5°
